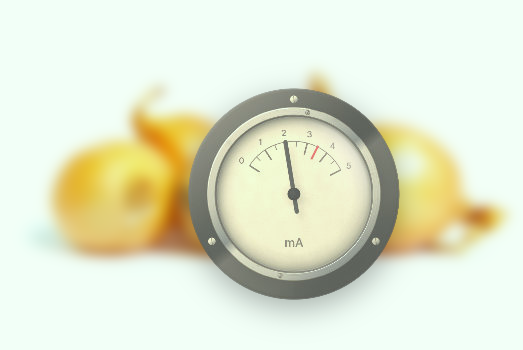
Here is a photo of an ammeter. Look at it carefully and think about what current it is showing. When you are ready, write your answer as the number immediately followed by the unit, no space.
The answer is 2mA
